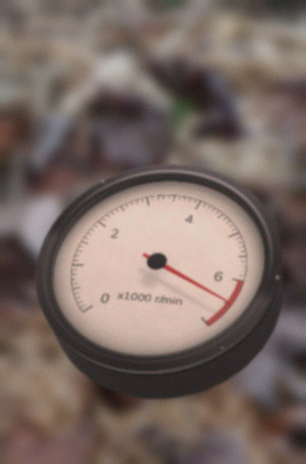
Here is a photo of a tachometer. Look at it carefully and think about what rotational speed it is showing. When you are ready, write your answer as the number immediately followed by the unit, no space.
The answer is 6500rpm
